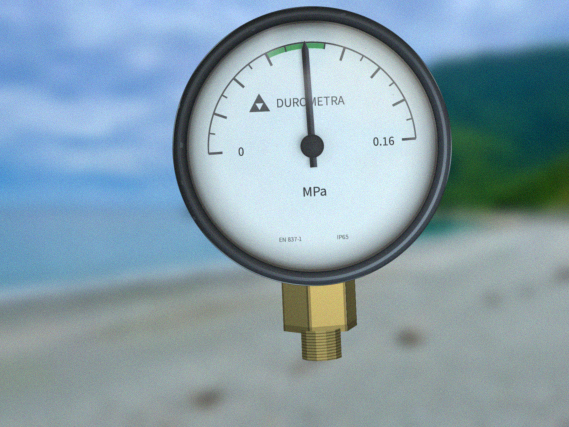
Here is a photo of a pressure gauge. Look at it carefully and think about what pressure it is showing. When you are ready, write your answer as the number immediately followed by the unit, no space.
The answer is 0.08MPa
